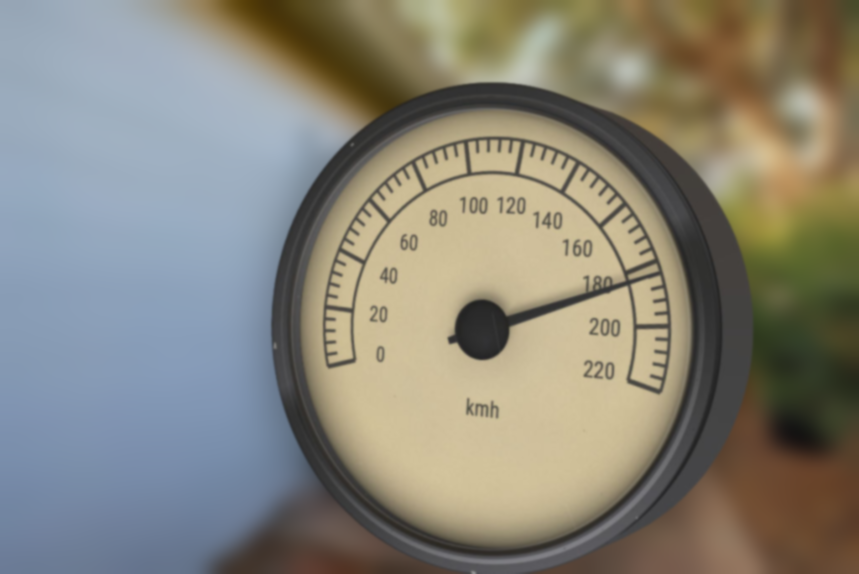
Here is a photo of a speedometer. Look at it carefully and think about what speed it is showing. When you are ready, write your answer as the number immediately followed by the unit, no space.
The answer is 184km/h
